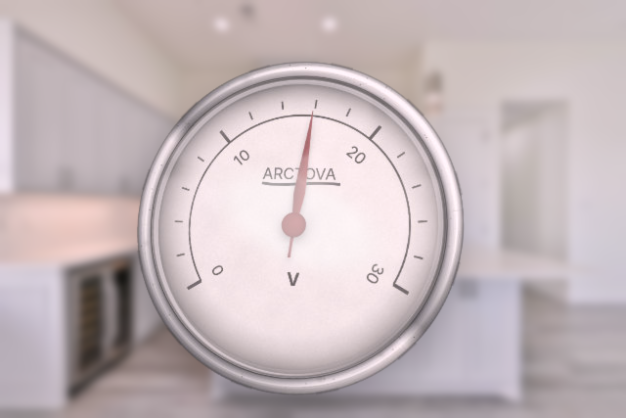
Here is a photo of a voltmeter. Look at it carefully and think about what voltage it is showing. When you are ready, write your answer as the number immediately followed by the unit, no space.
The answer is 16V
